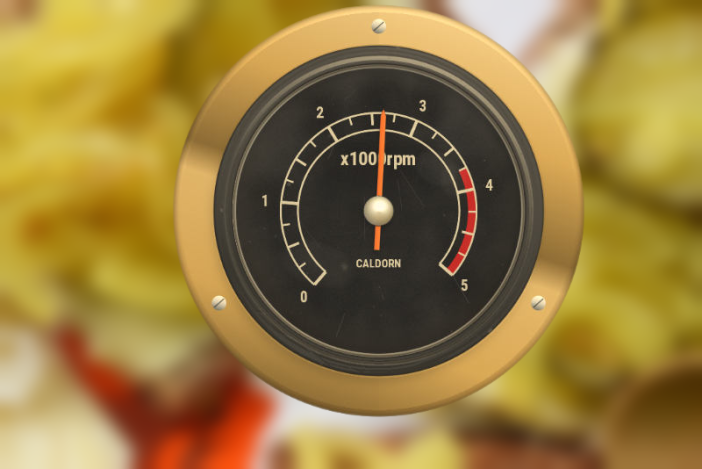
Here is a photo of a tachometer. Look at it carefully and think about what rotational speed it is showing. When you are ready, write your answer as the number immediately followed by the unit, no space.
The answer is 2625rpm
